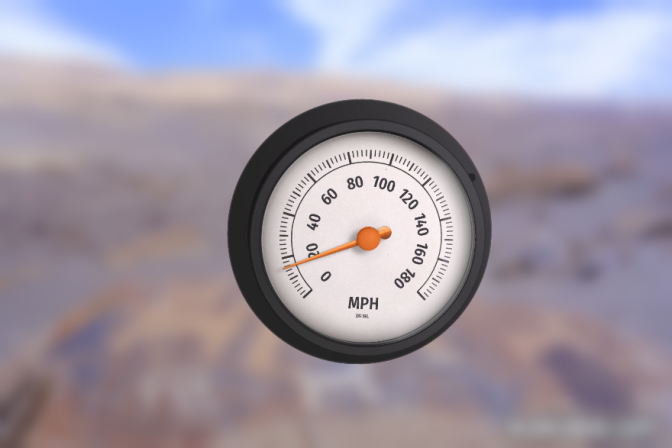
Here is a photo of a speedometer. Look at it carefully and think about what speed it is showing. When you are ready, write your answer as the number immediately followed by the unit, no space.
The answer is 16mph
